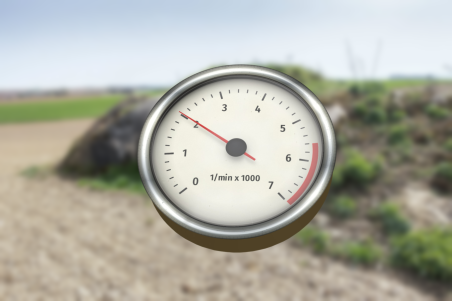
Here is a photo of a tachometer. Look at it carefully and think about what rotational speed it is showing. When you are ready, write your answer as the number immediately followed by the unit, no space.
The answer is 2000rpm
